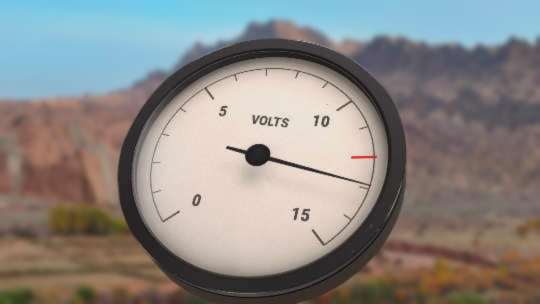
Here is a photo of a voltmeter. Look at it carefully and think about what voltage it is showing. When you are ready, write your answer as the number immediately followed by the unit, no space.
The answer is 13V
